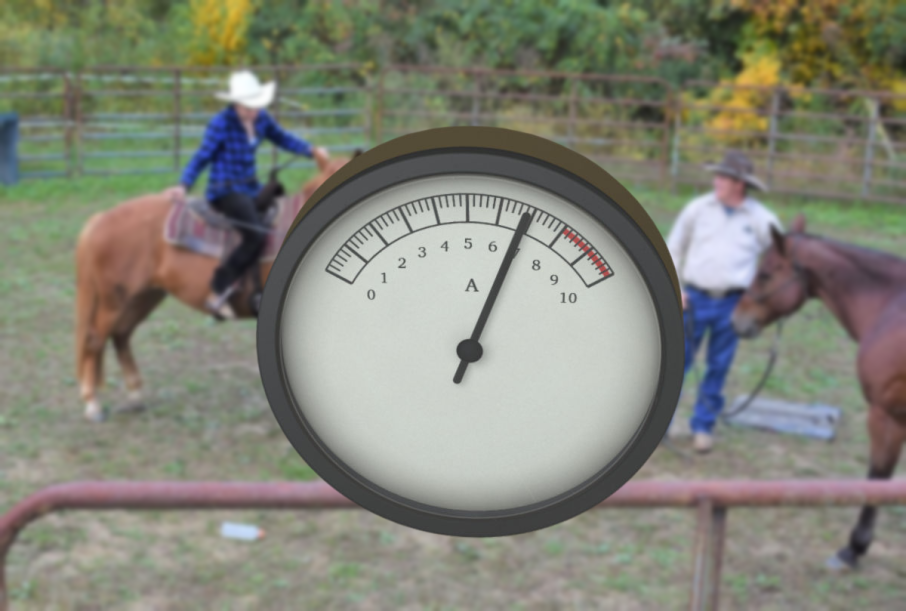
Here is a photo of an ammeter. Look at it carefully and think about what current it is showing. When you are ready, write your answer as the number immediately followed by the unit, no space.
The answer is 6.8A
